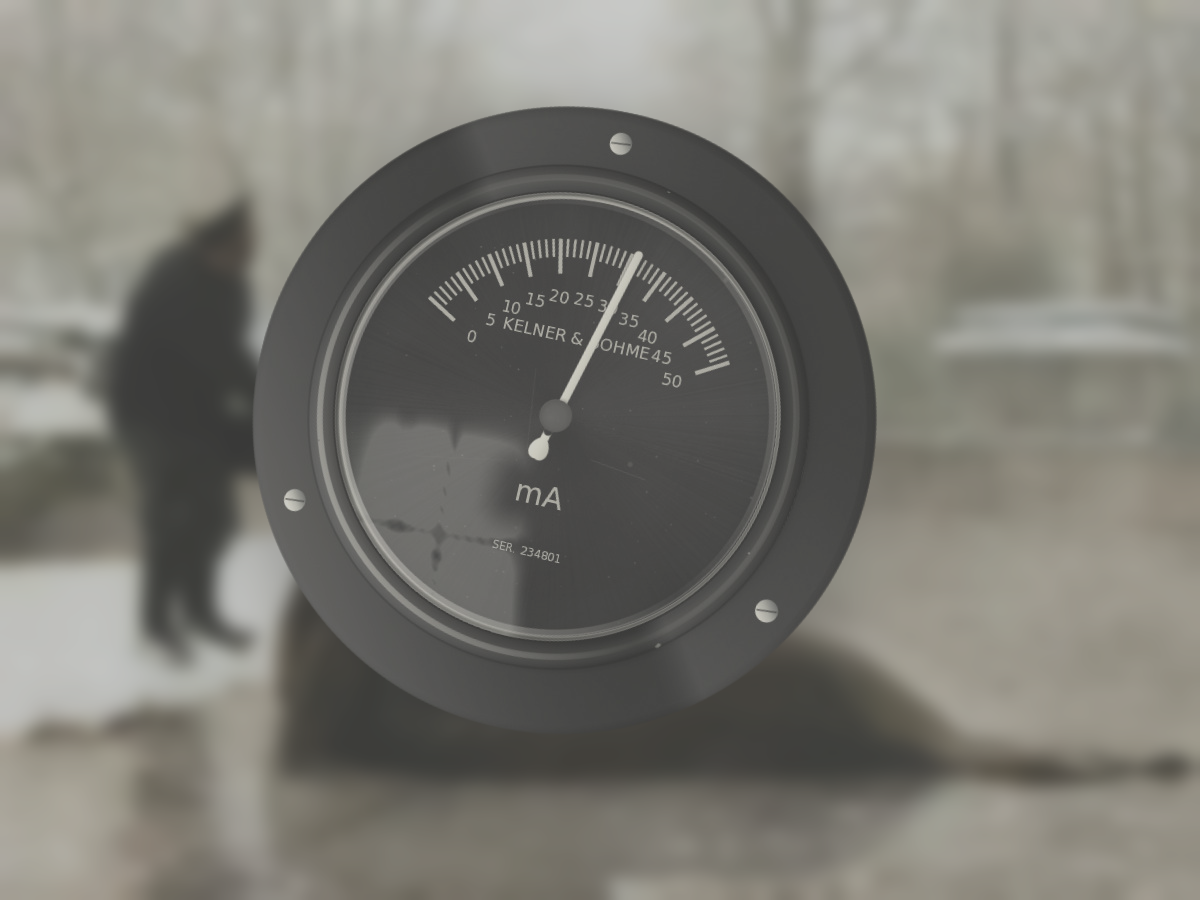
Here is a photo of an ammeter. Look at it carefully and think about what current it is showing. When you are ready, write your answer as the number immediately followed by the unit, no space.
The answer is 31mA
